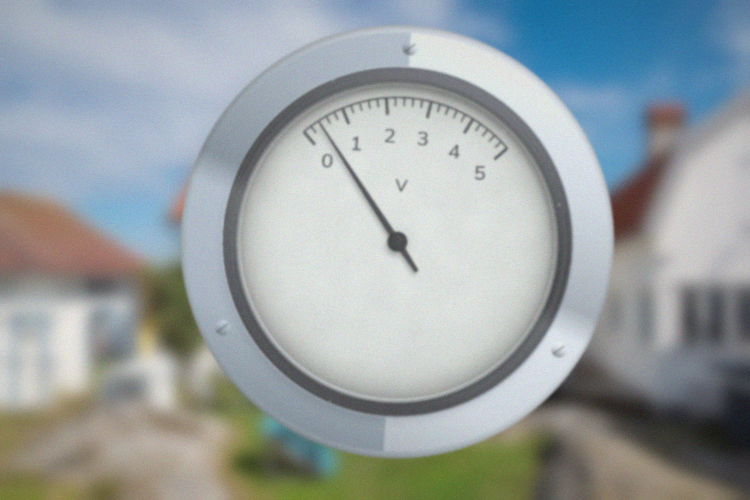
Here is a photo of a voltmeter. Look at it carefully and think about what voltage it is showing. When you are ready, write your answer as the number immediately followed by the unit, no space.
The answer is 0.4V
